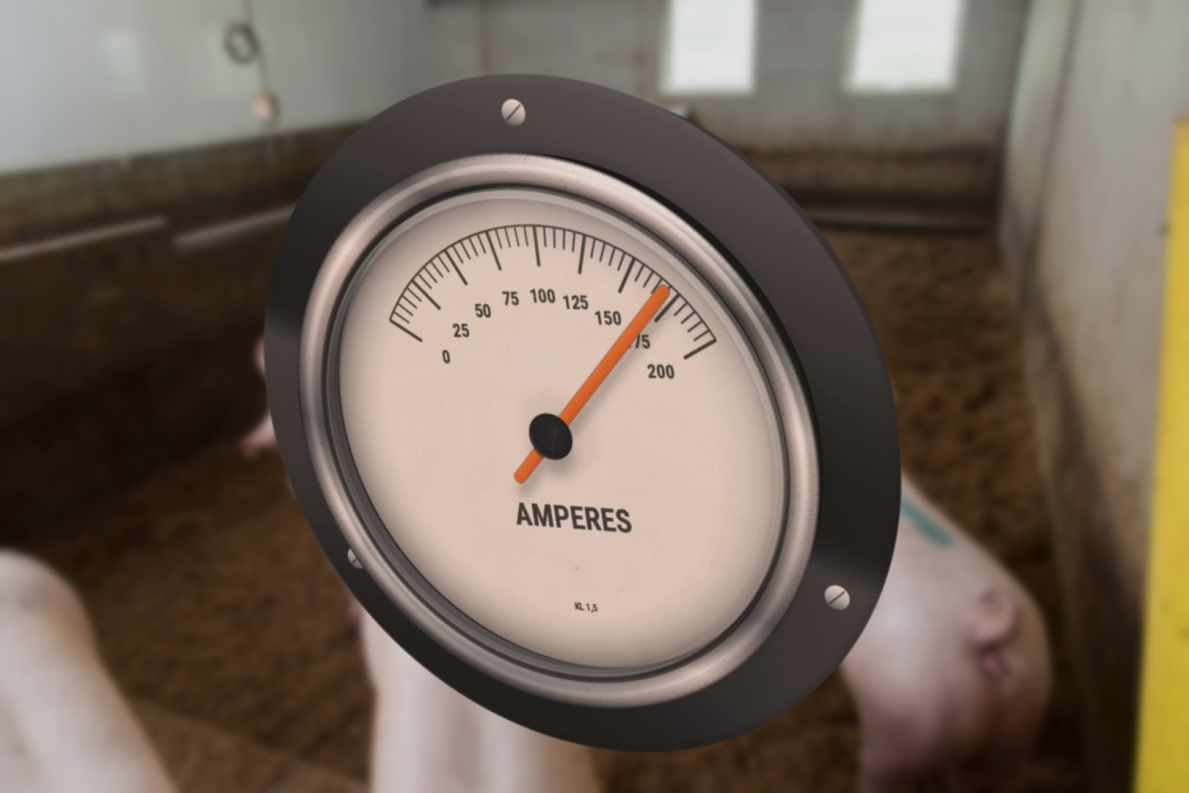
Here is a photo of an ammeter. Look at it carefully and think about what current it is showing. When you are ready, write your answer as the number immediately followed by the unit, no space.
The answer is 170A
